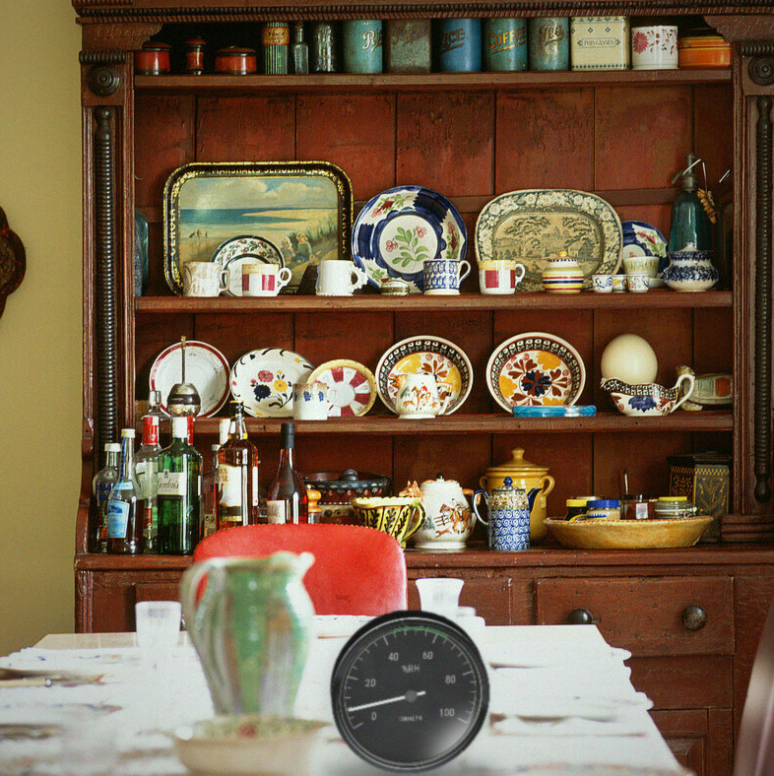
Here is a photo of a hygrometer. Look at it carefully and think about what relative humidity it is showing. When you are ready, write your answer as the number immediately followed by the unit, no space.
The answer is 8%
